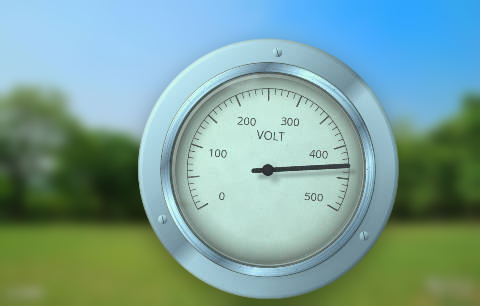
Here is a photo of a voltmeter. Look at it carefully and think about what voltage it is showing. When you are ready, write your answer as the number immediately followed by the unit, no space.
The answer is 430V
